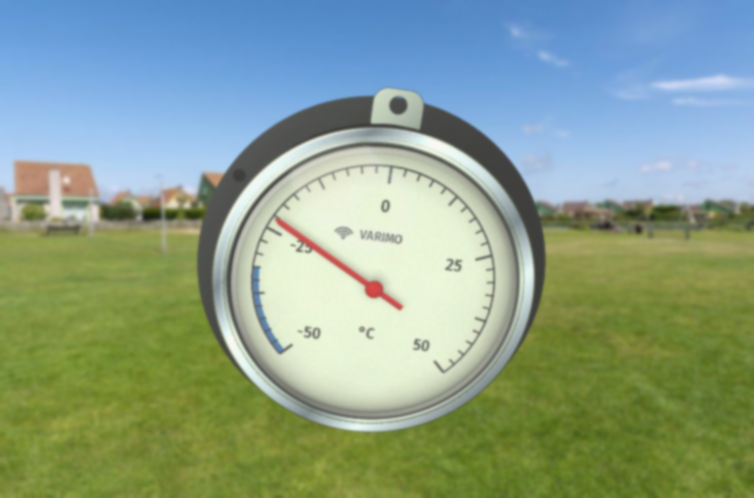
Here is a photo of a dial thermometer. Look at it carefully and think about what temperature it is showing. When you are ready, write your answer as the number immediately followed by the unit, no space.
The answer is -22.5°C
